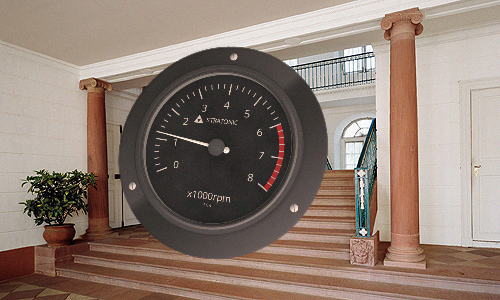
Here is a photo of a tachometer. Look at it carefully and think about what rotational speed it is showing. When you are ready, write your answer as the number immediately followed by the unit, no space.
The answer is 1200rpm
